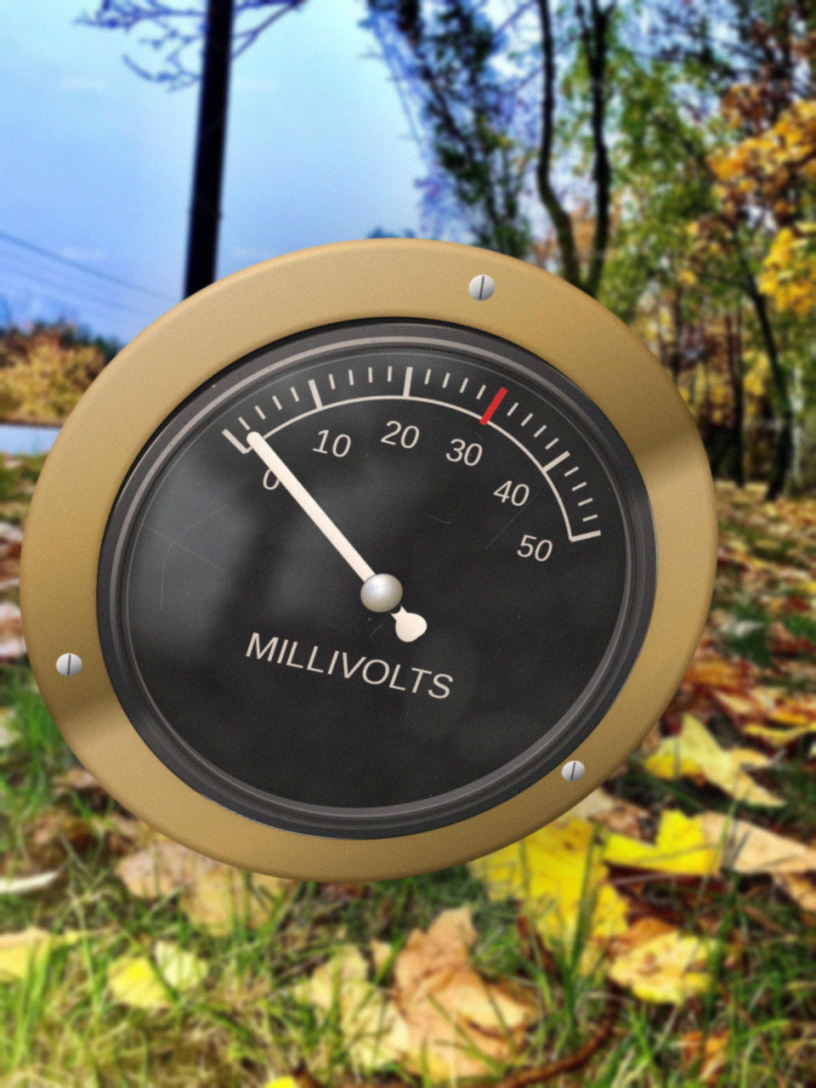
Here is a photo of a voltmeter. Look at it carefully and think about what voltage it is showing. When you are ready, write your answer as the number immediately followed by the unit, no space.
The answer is 2mV
